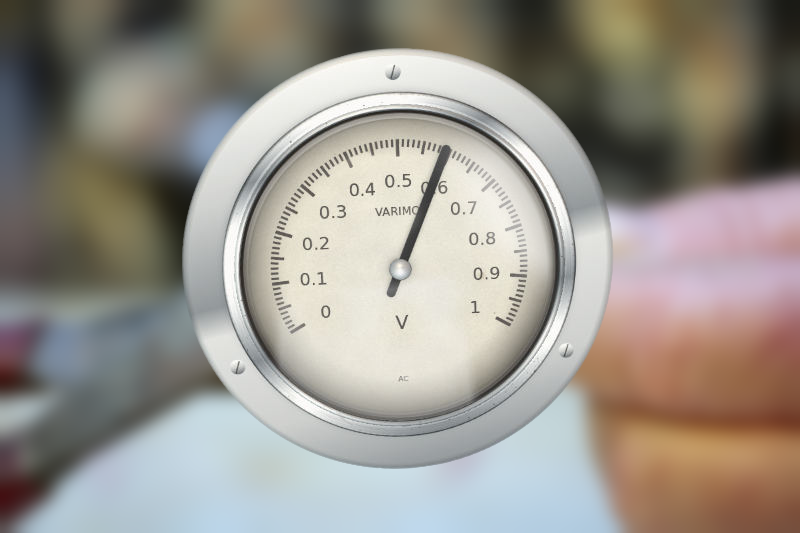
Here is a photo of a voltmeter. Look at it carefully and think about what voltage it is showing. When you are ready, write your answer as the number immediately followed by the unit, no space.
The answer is 0.59V
